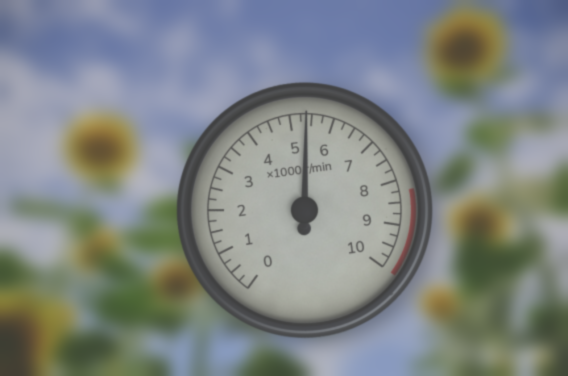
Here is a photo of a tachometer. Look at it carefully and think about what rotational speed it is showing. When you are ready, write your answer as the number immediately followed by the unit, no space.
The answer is 5375rpm
